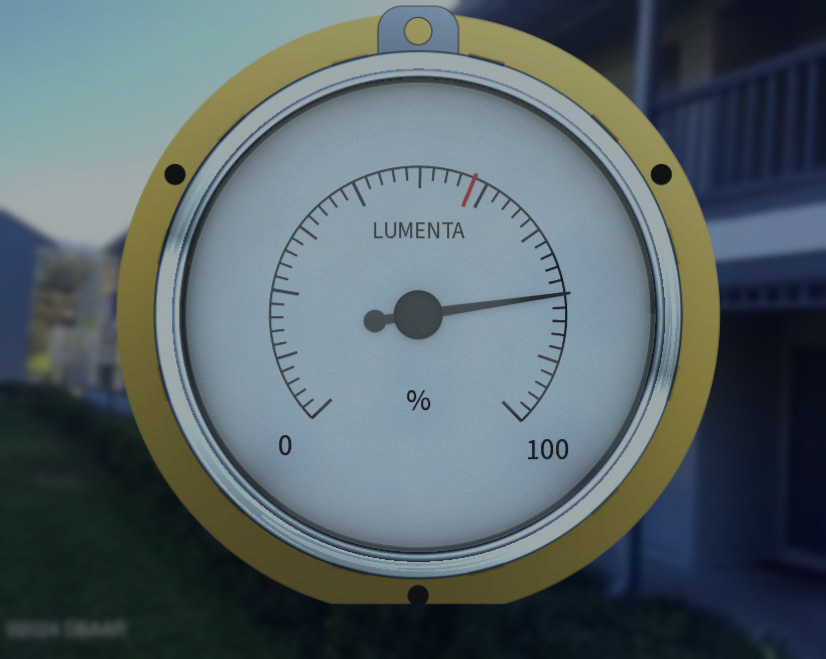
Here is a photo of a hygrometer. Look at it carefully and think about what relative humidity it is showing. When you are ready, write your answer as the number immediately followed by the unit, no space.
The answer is 80%
